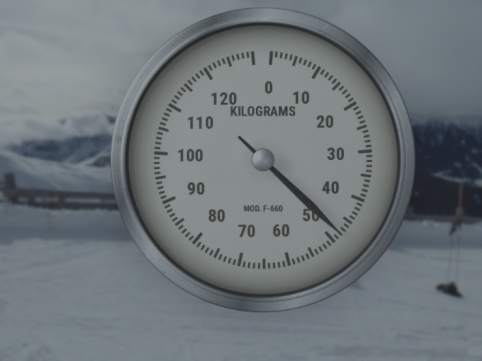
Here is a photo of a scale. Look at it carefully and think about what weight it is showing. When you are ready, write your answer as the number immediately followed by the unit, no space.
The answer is 48kg
